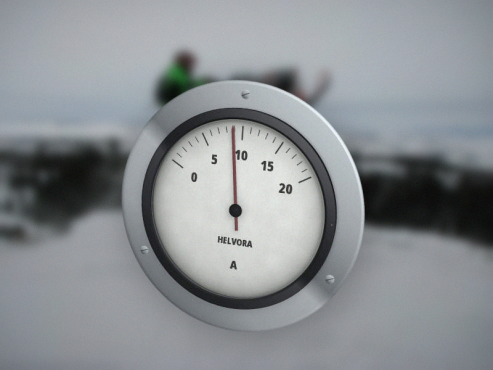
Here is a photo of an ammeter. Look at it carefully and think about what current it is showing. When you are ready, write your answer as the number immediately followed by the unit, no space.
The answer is 9A
